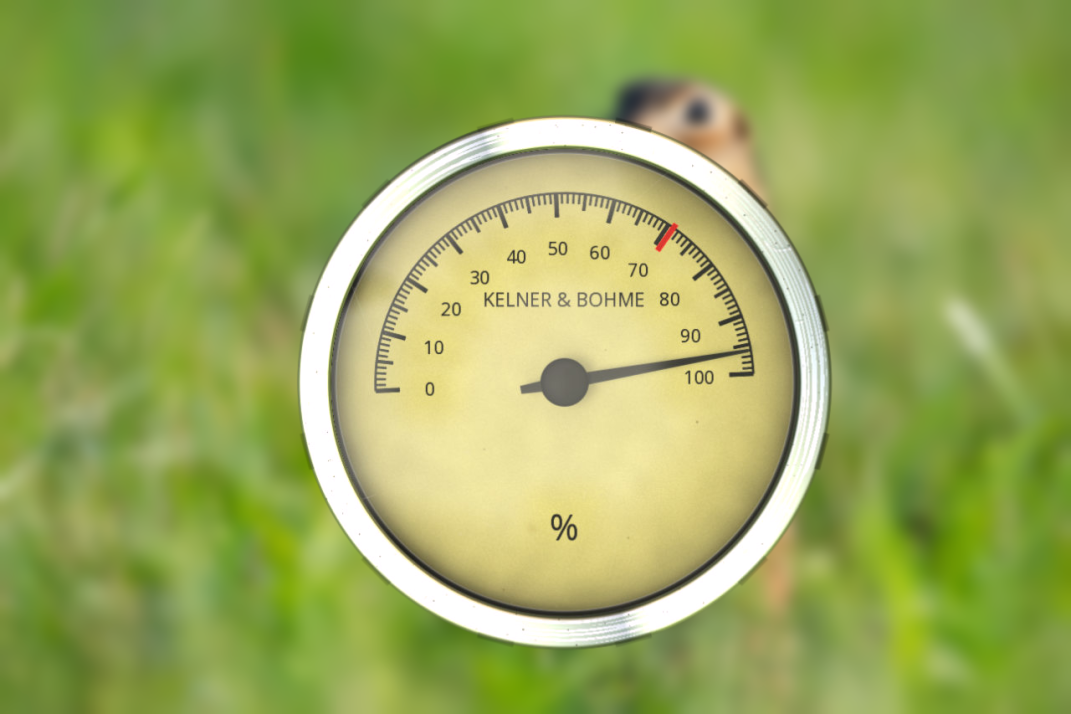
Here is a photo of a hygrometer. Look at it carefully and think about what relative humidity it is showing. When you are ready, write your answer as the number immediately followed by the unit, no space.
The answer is 96%
